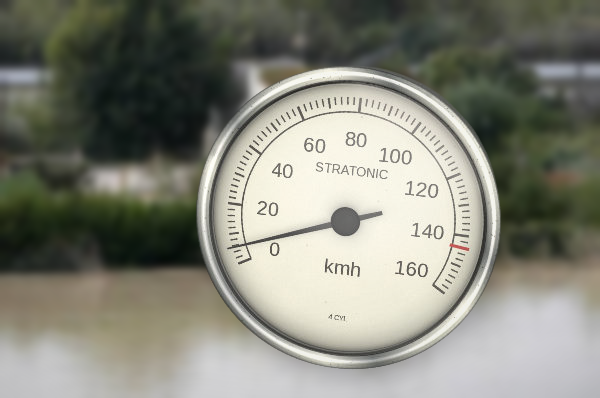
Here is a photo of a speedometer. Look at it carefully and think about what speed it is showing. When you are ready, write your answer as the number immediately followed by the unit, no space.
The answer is 6km/h
